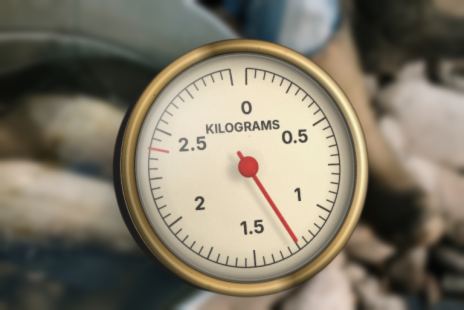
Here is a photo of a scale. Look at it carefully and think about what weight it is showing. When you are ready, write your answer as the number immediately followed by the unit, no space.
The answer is 1.25kg
